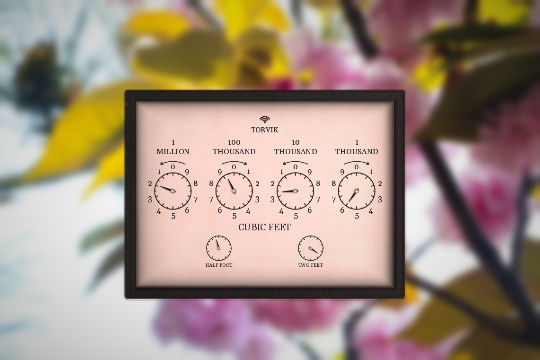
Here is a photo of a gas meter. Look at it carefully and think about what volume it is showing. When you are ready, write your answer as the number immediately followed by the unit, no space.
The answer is 192600ft³
